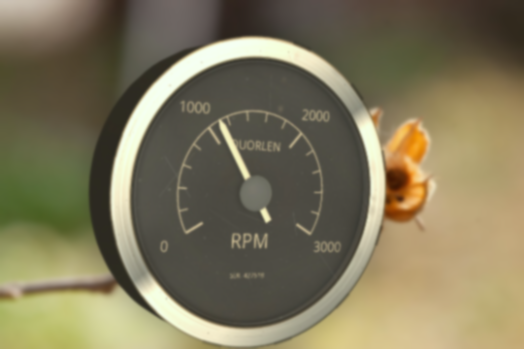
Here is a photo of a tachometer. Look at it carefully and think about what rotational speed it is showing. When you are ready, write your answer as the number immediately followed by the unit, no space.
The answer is 1100rpm
